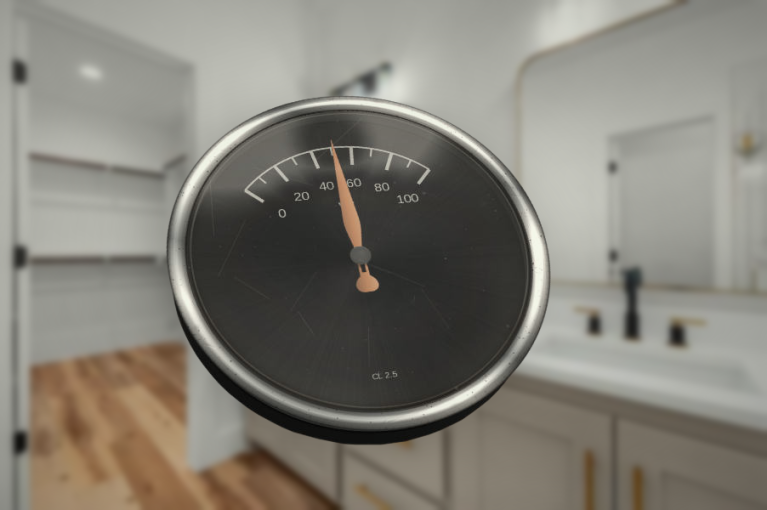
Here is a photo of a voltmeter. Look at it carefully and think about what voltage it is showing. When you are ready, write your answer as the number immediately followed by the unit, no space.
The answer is 50V
